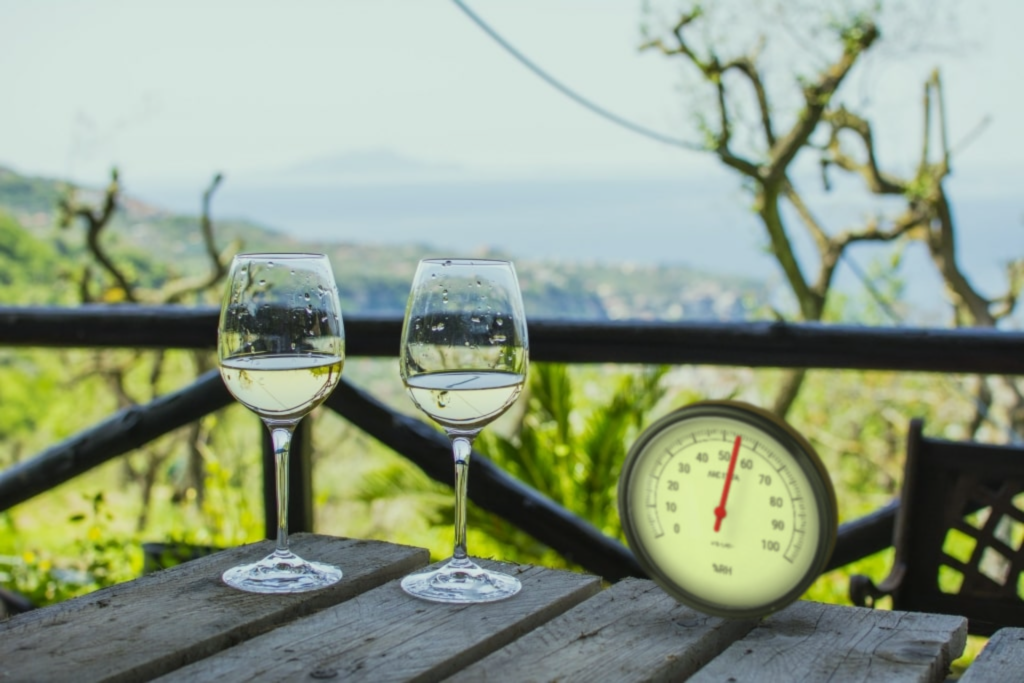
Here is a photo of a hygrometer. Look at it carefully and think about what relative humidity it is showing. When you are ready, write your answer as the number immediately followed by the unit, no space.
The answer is 55%
